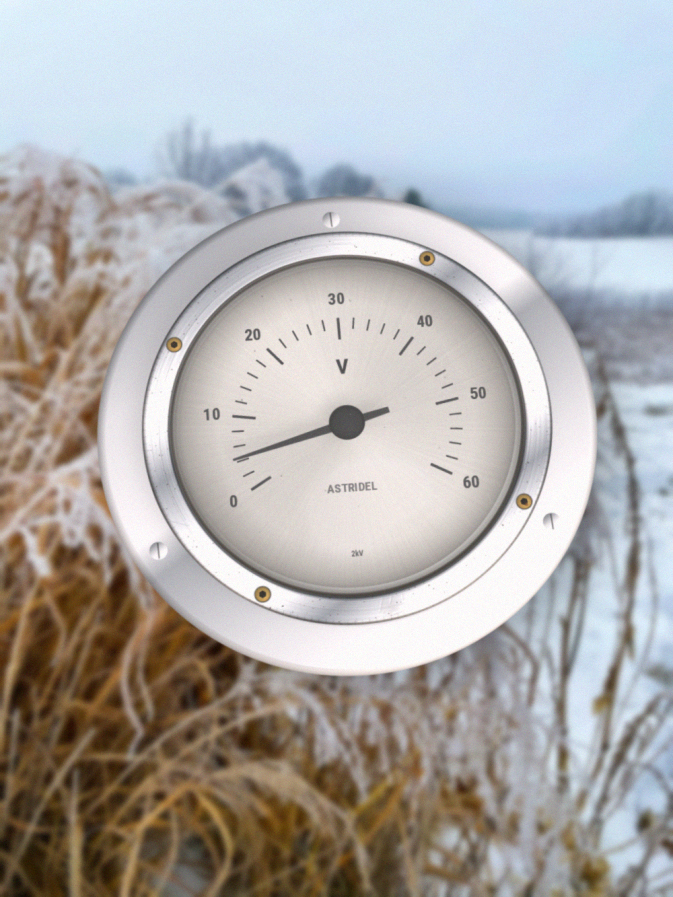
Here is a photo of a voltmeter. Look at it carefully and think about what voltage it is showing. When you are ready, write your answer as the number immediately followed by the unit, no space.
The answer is 4V
